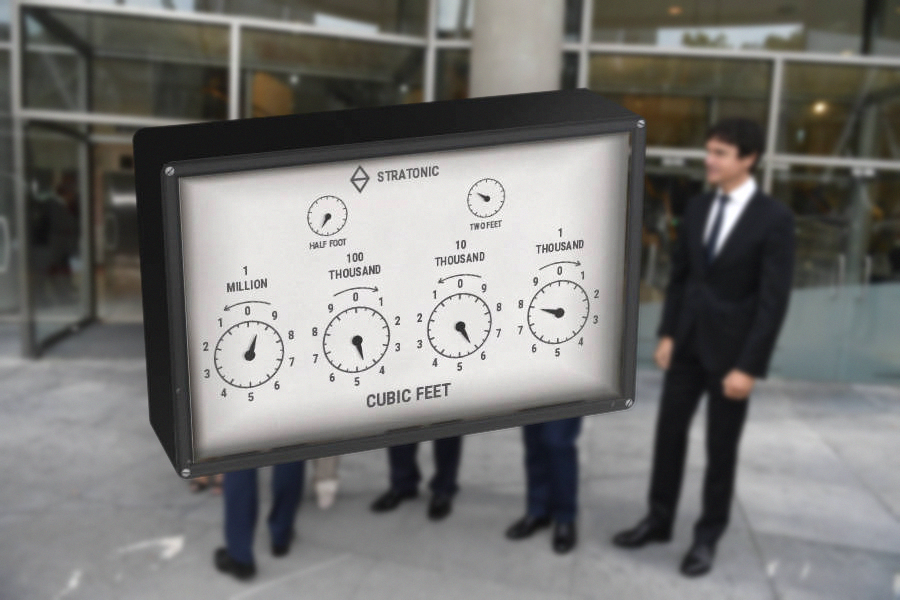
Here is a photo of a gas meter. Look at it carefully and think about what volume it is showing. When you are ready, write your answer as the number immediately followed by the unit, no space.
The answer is 945800ft³
